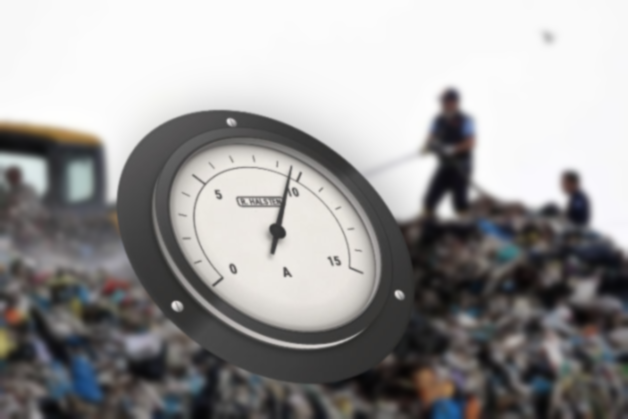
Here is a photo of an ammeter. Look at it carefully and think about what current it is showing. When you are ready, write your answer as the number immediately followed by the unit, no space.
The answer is 9.5A
